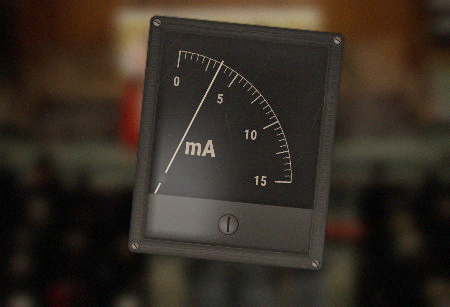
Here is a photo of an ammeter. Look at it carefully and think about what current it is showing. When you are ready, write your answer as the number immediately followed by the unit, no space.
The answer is 3.5mA
